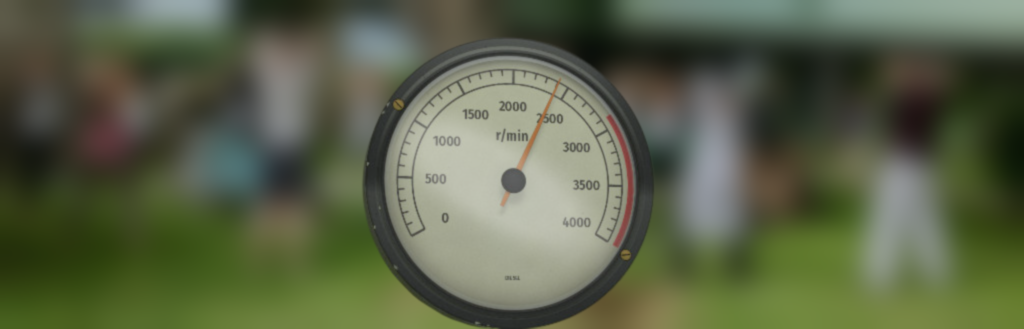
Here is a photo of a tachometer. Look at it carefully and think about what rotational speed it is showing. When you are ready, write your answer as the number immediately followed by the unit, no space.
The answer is 2400rpm
